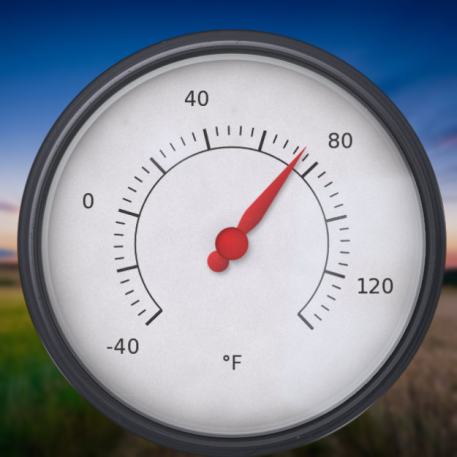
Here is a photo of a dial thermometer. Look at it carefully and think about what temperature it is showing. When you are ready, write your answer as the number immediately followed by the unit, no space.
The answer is 74°F
